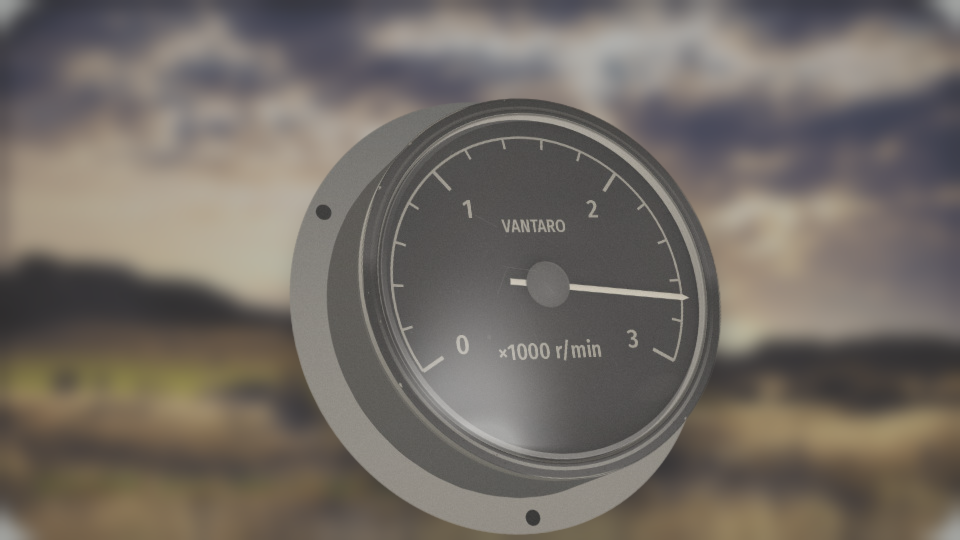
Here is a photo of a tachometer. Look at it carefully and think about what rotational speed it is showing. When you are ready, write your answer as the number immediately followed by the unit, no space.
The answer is 2700rpm
